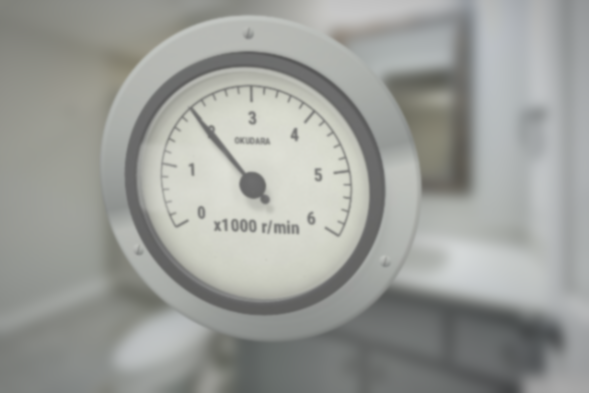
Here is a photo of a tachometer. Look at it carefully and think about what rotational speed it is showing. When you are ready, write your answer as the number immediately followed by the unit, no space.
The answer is 2000rpm
